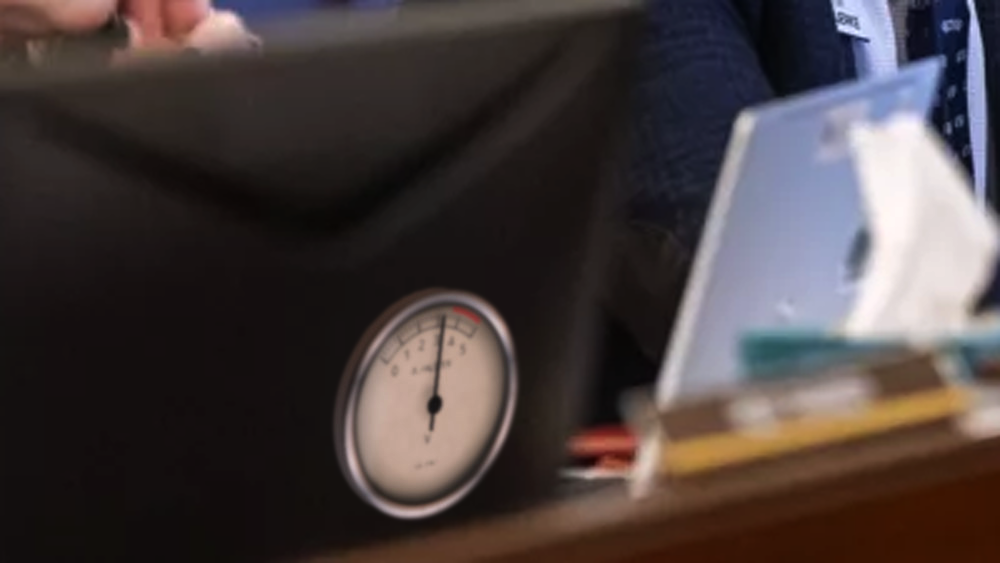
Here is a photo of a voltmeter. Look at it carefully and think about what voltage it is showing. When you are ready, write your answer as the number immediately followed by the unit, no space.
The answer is 3V
